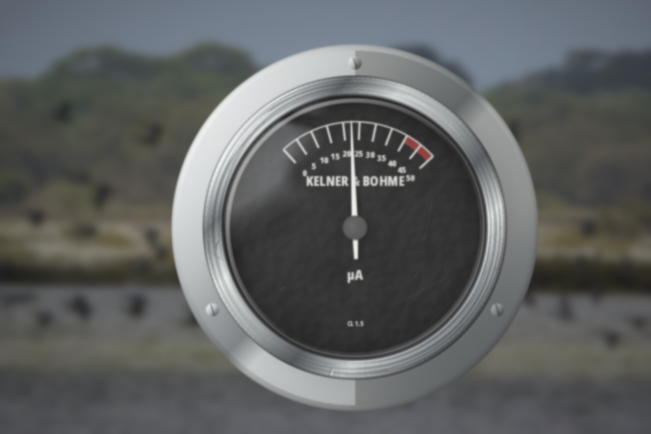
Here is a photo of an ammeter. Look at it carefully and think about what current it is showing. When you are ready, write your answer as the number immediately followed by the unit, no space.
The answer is 22.5µA
